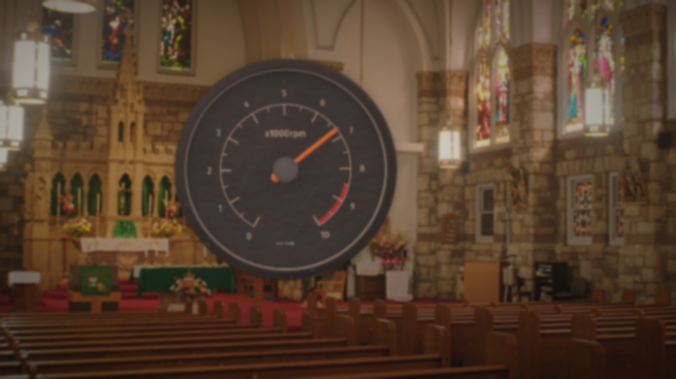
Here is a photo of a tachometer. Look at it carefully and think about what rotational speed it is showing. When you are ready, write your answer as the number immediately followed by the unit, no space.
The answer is 6750rpm
